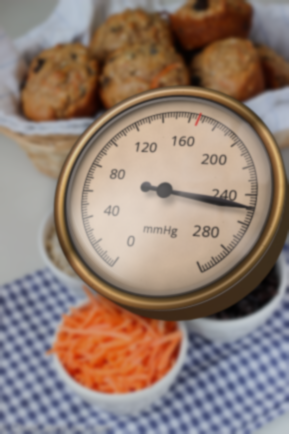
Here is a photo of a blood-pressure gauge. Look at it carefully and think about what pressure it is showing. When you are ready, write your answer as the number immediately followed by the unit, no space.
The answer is 250mmHg
